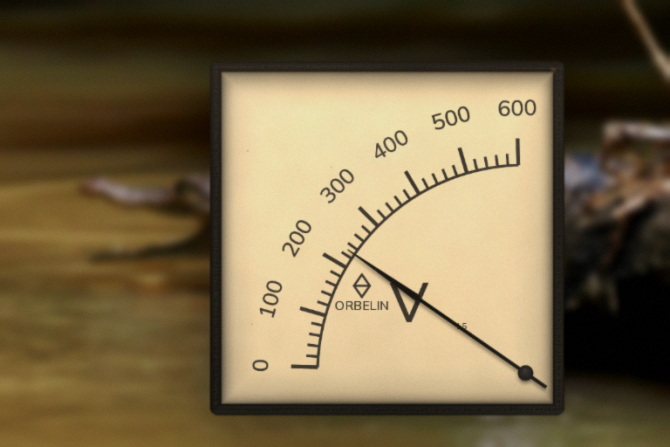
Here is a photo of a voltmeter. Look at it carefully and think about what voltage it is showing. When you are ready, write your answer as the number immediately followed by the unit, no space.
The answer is 230V
